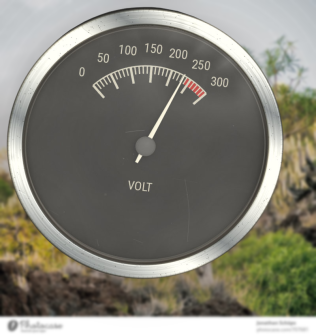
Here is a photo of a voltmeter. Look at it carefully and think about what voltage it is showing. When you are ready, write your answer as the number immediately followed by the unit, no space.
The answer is 230V
